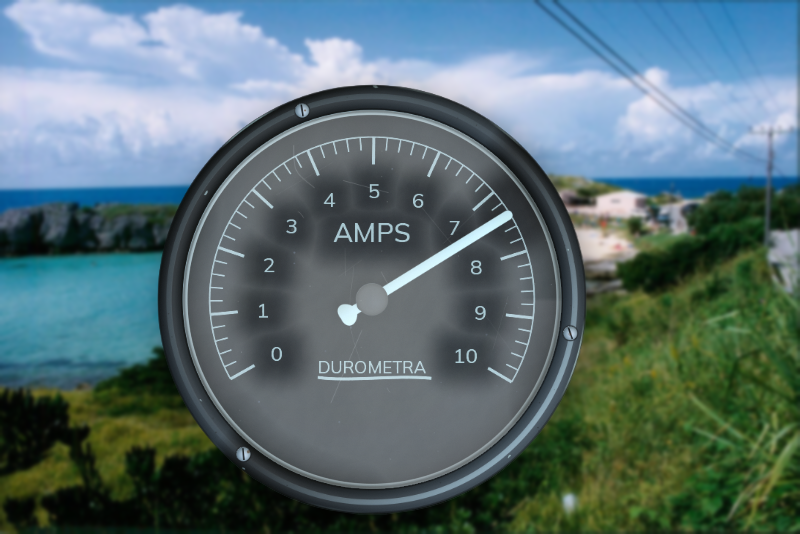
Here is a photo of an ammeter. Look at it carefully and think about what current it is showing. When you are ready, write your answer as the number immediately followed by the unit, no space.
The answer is 7.4A
